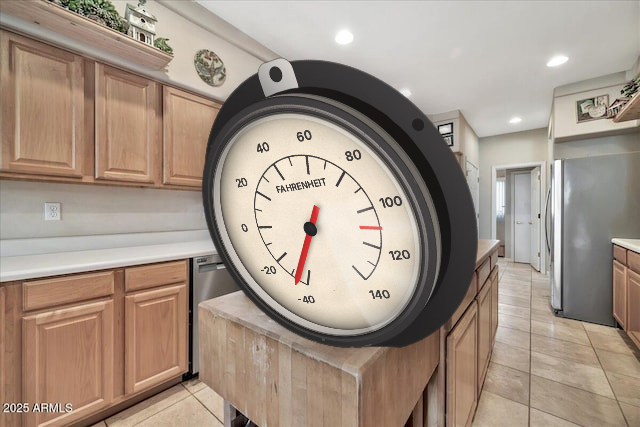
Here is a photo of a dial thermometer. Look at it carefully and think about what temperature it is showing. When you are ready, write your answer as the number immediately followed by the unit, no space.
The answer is -35°F
